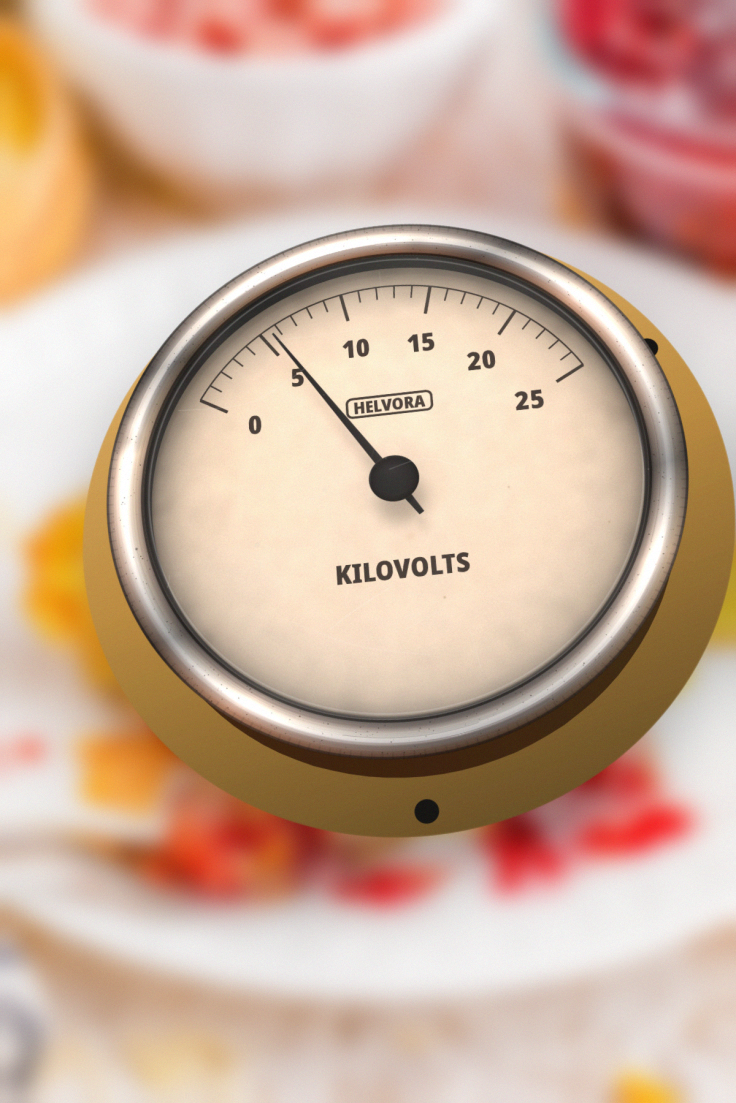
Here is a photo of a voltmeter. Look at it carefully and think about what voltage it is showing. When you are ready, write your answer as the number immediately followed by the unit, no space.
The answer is 5.5kV
